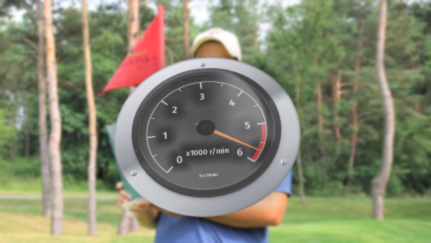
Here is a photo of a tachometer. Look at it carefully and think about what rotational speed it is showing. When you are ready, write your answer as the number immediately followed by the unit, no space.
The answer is 5750rpm
